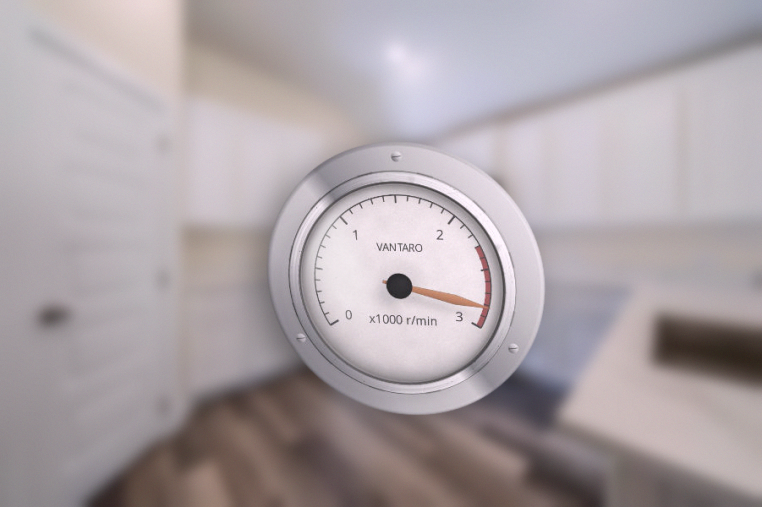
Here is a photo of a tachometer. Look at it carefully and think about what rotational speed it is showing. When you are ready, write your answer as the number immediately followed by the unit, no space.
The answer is 2800rpm
